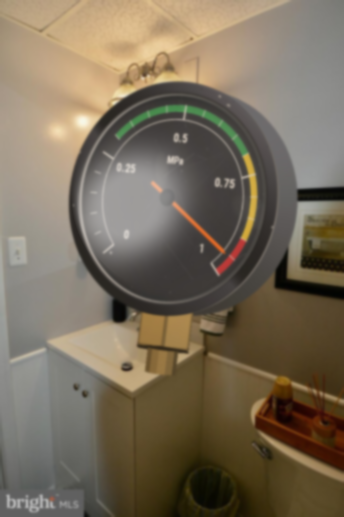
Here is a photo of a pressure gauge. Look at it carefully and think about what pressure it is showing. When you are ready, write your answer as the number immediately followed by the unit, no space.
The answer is 0.95MPa
